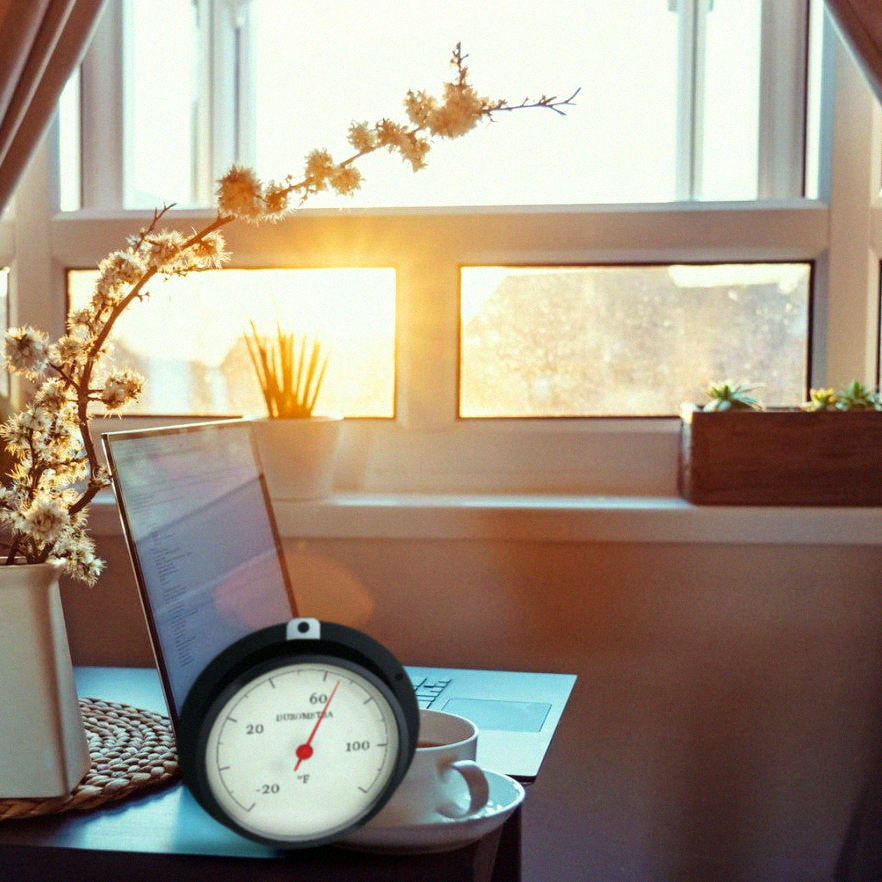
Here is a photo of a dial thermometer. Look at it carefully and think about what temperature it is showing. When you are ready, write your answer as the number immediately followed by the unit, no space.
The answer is 65°F
